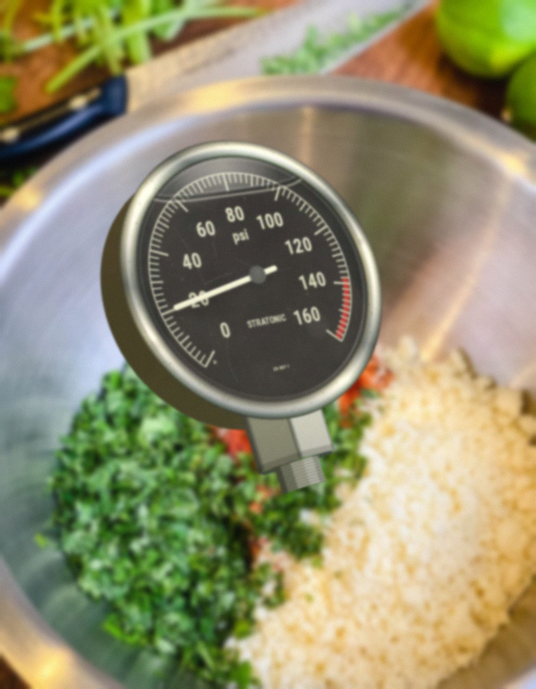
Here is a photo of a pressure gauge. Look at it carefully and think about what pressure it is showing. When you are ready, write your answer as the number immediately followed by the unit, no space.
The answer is 20psi
